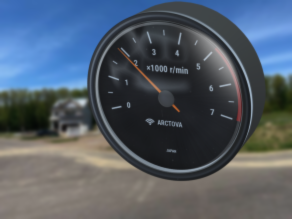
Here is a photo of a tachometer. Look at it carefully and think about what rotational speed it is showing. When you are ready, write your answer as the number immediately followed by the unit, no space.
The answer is 2000rpm
